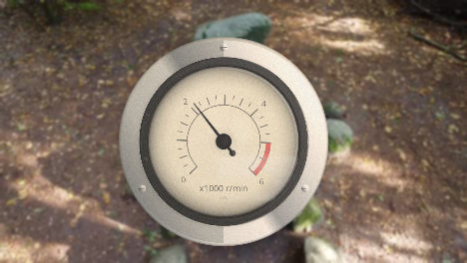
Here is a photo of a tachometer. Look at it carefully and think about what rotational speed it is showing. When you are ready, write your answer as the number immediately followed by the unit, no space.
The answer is 2125rpm
